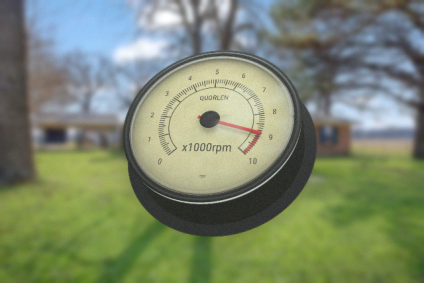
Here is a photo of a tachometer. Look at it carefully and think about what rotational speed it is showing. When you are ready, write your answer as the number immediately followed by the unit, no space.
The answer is 9000rpm
